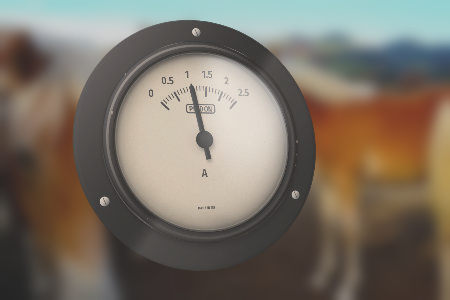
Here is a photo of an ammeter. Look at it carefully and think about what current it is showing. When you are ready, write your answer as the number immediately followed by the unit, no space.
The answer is 1A
